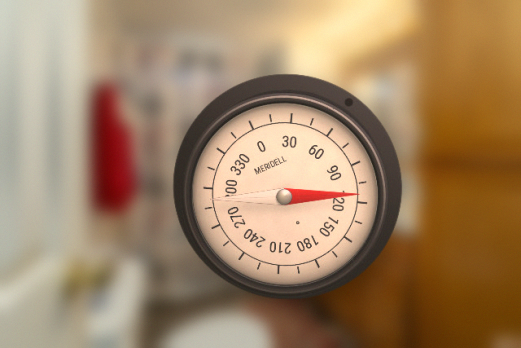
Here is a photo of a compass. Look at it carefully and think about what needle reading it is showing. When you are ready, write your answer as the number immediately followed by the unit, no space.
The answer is 112.5°
